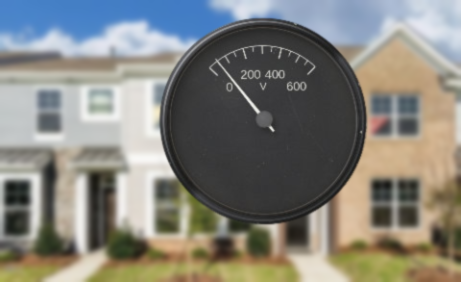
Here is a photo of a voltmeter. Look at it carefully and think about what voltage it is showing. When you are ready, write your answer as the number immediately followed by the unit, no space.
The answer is 50V
